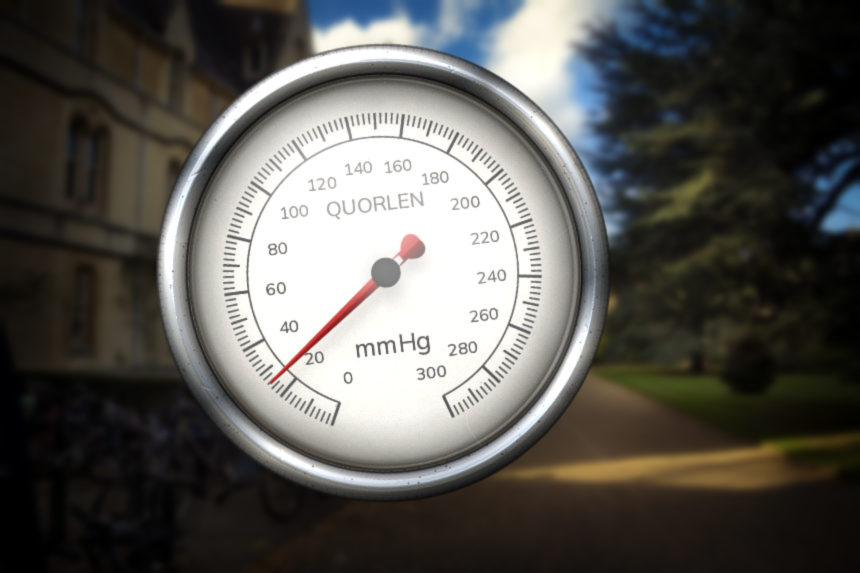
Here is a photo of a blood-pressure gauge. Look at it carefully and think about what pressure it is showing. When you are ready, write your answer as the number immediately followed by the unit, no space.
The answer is 26mmHg
